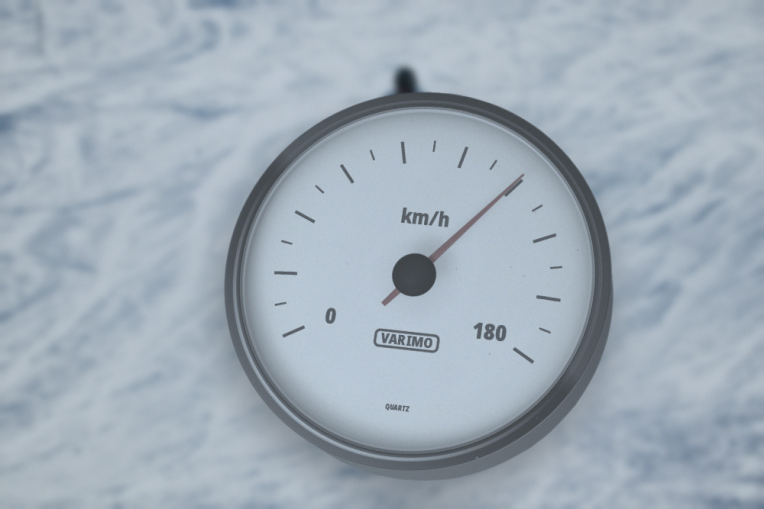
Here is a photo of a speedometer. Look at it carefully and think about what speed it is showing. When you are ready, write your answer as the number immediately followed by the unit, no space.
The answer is 120km/h
